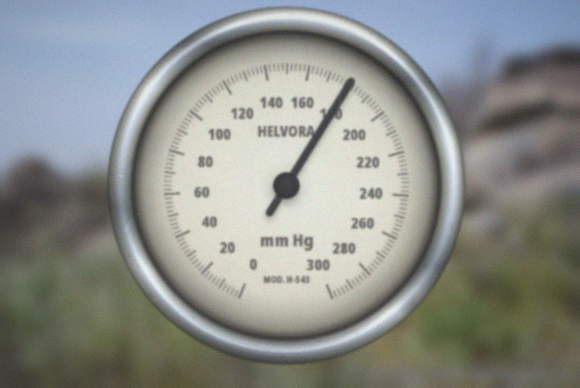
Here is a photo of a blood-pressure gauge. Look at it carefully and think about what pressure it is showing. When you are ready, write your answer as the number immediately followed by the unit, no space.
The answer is 180mmHg
